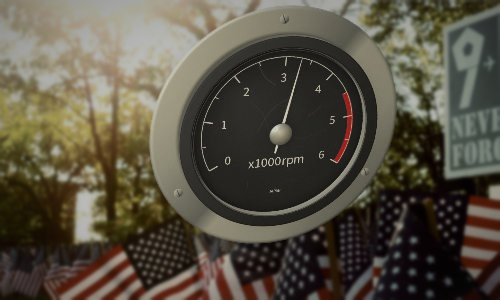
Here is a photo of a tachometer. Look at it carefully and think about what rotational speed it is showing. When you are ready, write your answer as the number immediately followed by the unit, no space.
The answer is 3250rpm
